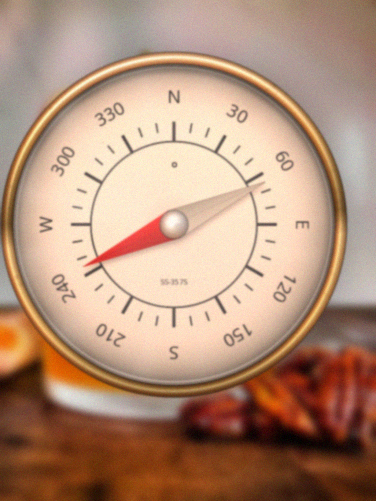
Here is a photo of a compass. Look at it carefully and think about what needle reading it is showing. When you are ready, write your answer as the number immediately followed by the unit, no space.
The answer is 245°
